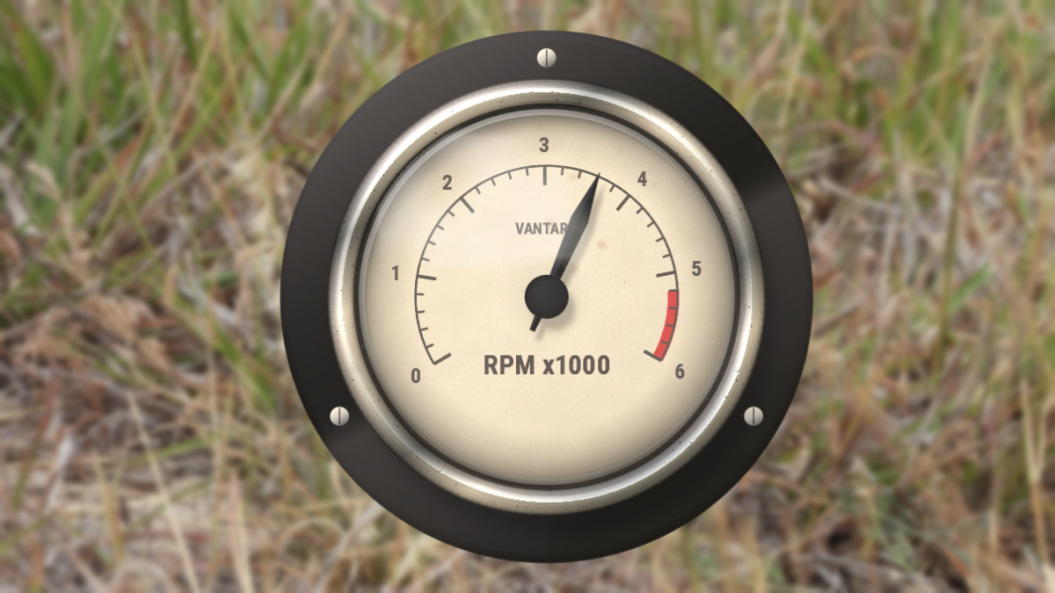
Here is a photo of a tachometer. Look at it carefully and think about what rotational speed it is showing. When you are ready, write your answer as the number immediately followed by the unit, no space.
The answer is 3600rpm
